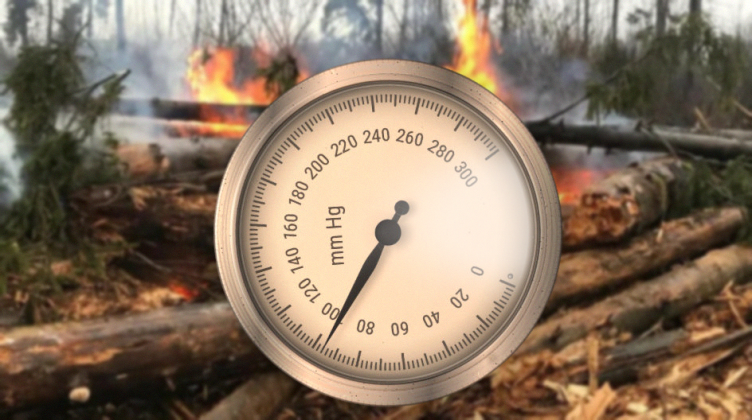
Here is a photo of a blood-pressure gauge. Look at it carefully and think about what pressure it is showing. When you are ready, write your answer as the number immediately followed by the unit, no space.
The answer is 96mmHg
